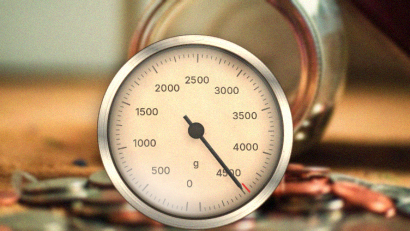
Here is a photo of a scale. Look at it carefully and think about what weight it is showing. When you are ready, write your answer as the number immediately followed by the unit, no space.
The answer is 4500g
